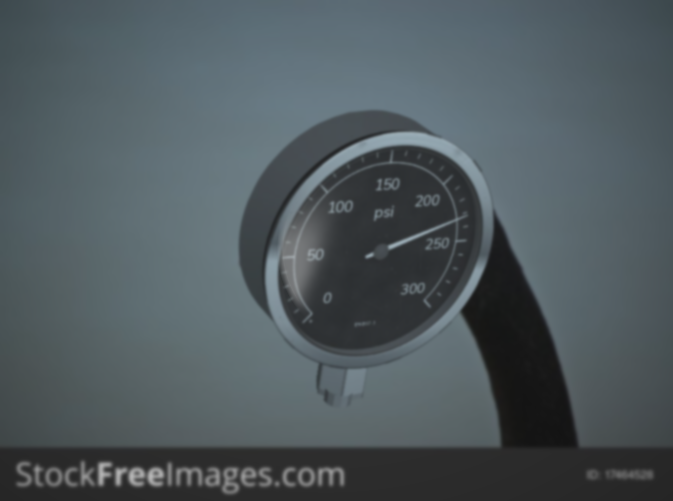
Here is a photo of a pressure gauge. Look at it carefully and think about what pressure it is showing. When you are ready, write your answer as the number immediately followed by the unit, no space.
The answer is 230psi
